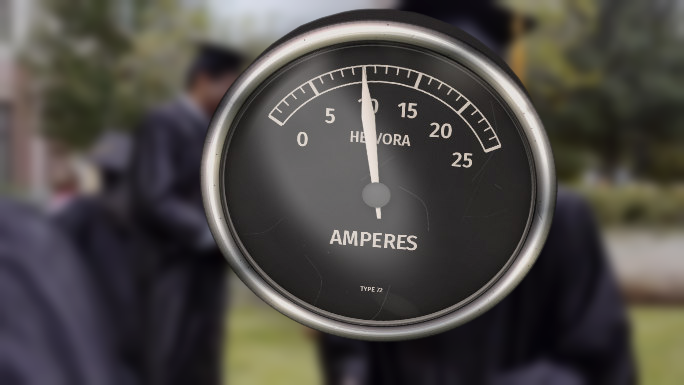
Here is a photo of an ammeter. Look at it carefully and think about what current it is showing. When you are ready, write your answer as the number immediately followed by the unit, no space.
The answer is 10A
